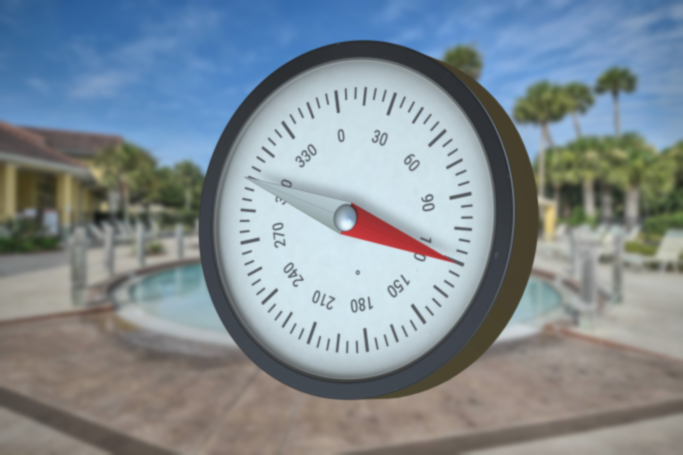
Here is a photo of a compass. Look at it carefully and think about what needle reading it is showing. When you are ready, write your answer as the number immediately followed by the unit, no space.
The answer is 120°
